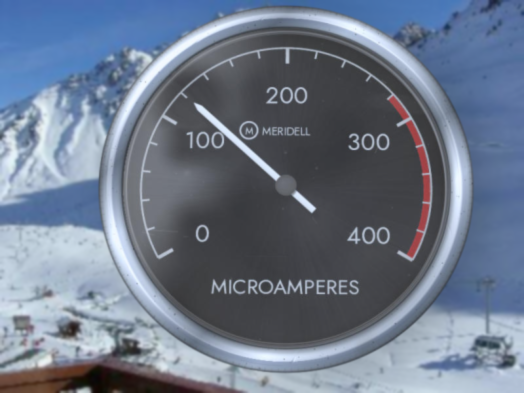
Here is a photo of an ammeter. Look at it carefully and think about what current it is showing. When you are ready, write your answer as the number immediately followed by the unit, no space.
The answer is 120µA
